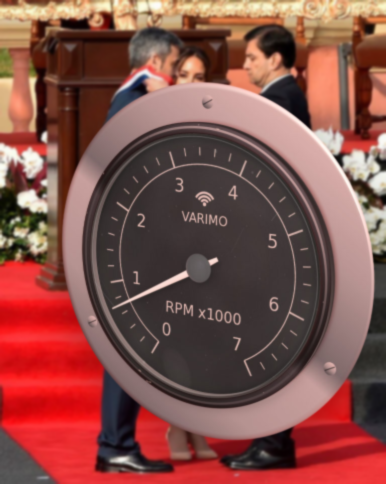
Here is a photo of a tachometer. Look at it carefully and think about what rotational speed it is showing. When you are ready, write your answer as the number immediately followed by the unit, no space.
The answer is 700rpm
